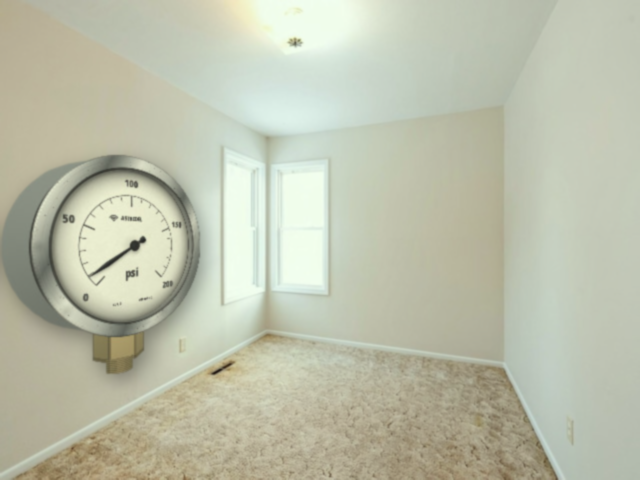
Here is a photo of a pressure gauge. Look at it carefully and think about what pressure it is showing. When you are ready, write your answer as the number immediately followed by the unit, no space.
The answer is 10psi
